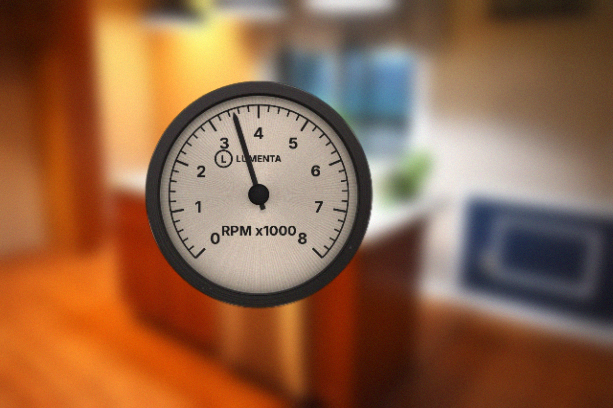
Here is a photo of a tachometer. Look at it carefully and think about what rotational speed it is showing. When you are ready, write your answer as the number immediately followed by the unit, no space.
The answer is 3500rpm
